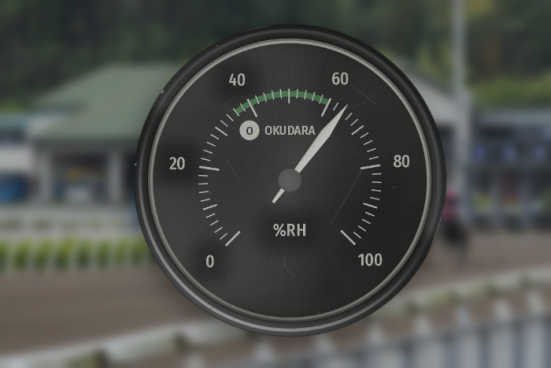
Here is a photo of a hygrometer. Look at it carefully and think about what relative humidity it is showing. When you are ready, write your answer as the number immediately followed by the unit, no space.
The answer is 64%
